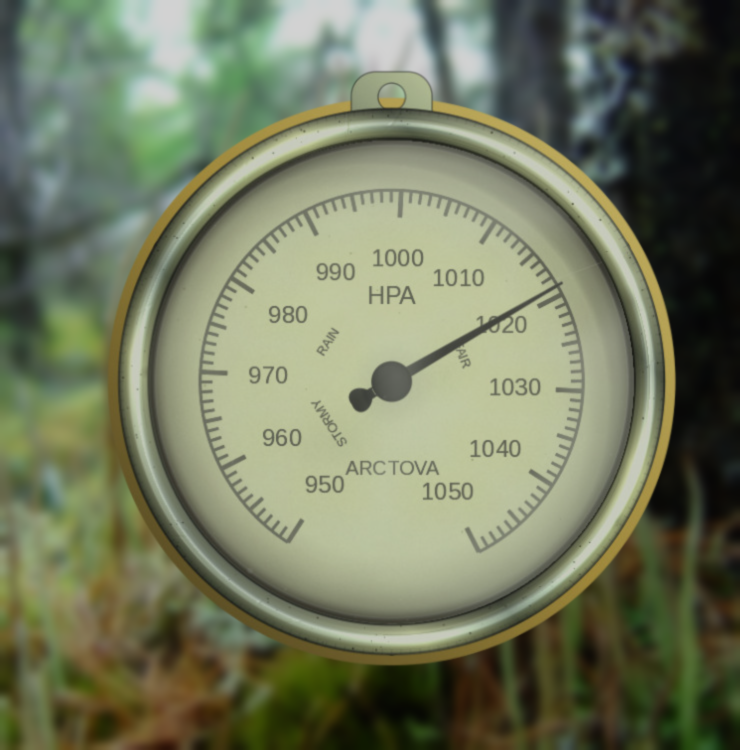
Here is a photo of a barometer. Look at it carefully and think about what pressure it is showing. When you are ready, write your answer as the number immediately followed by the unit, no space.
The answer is 1019hPa
